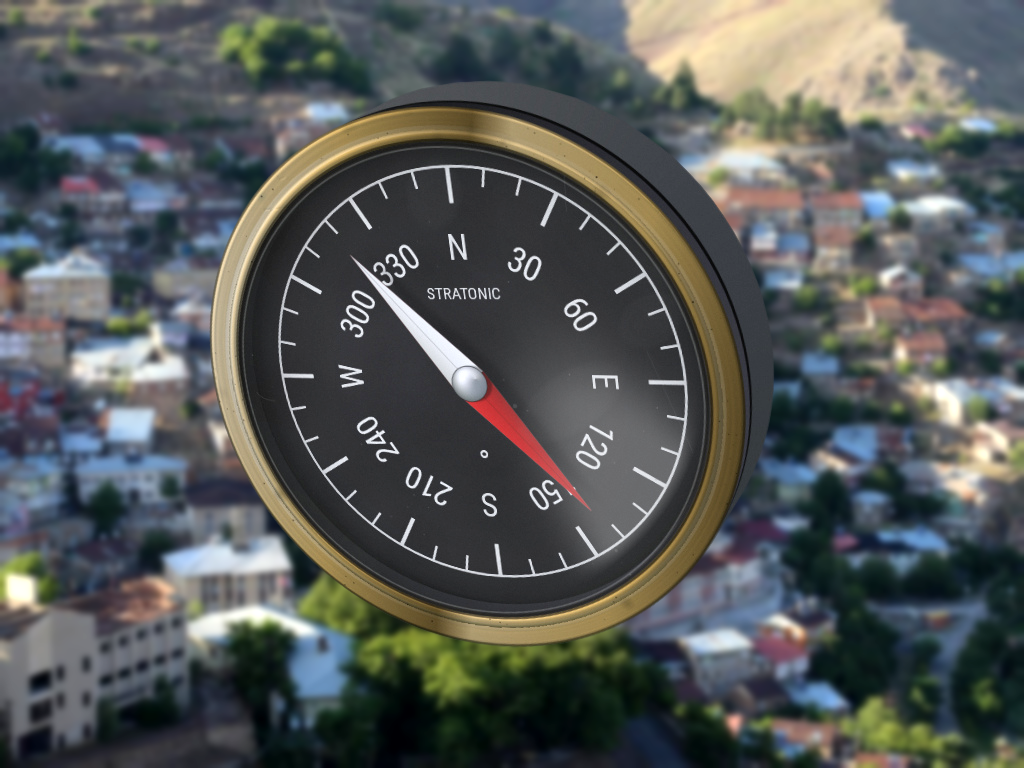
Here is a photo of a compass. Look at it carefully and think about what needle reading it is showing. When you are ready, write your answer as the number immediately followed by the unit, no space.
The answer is 140°
